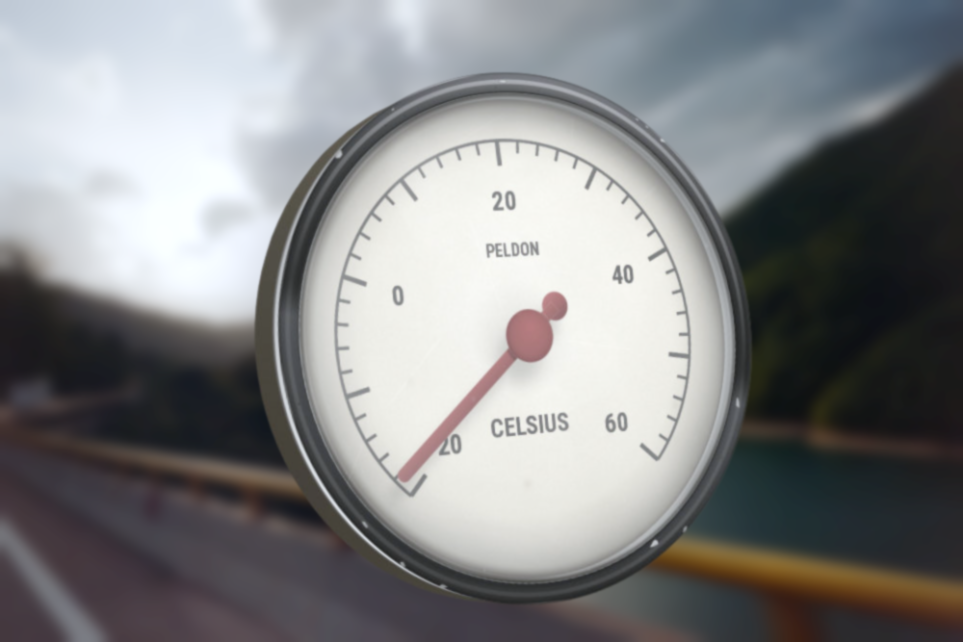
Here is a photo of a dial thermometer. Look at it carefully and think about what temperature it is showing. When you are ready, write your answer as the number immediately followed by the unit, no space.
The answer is -18°C
